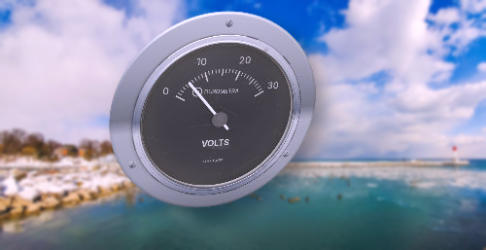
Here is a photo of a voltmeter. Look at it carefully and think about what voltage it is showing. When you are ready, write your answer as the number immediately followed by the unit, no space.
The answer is 5V
